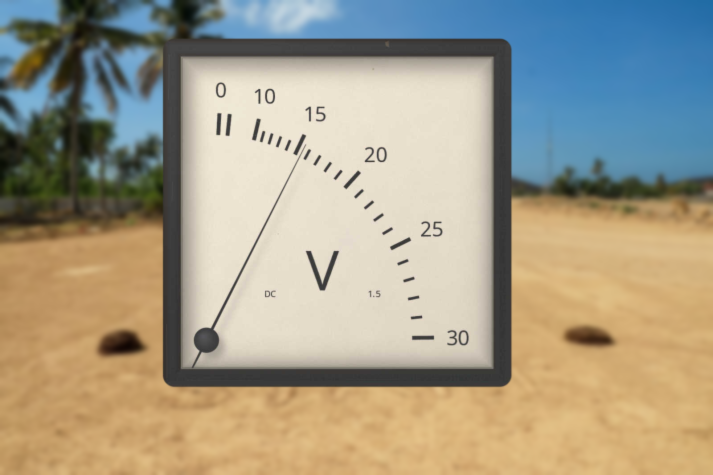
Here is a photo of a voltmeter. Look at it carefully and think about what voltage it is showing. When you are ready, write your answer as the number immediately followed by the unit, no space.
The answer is 15.5V
